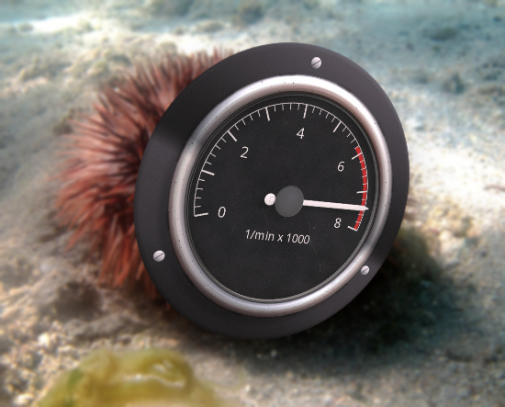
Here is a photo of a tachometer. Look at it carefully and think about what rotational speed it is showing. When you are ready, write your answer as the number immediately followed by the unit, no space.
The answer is 7400rpm
